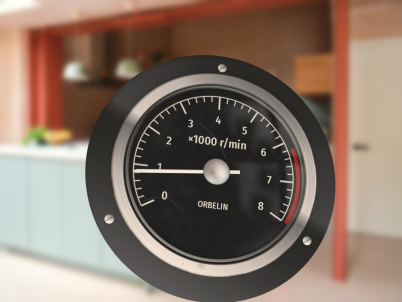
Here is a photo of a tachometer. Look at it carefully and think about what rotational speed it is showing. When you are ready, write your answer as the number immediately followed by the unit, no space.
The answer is 800rpm
